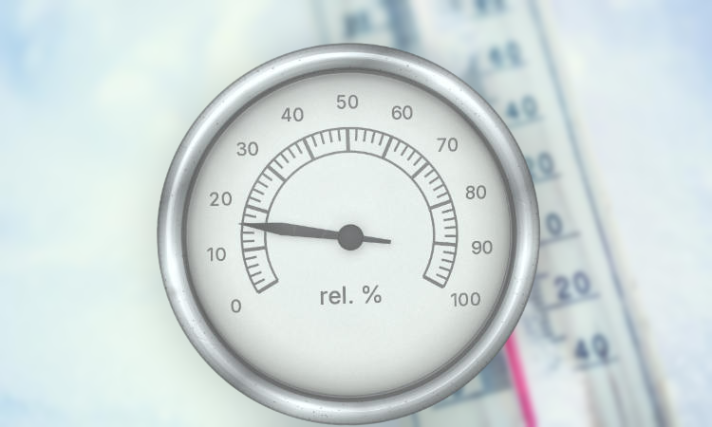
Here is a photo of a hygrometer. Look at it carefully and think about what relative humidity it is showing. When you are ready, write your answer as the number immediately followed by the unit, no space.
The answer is 16%
